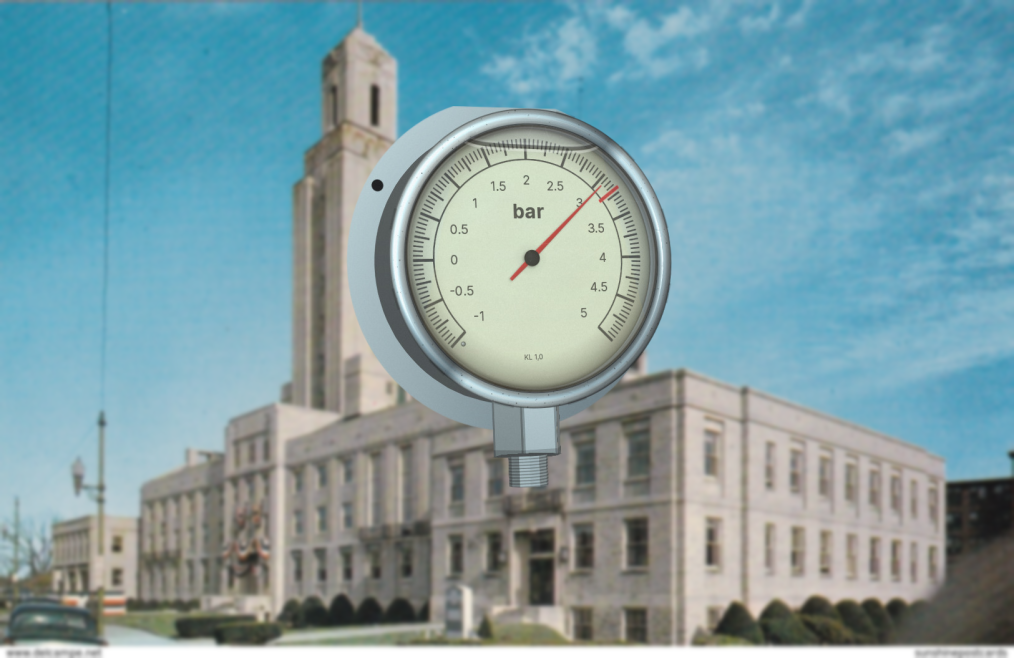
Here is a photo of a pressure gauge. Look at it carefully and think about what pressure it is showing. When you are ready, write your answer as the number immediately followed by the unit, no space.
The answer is 3.05bar
